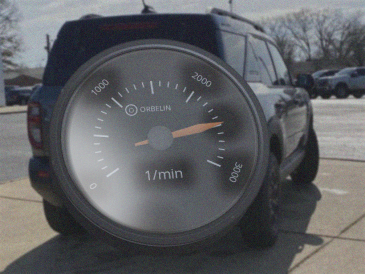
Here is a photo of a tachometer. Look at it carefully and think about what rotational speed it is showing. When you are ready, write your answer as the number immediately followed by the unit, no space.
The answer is 2500rpm
